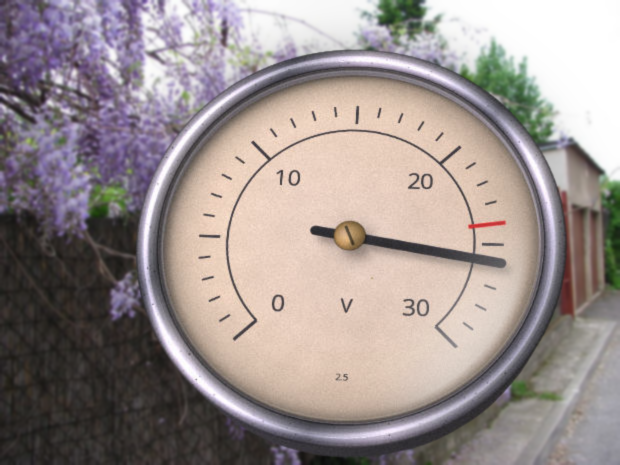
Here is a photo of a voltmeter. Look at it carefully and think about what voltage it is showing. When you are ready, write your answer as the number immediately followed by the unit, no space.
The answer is 26V
